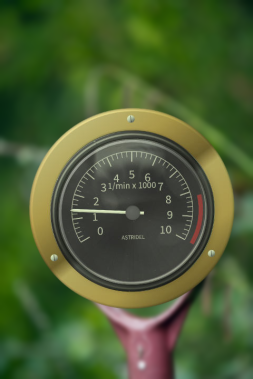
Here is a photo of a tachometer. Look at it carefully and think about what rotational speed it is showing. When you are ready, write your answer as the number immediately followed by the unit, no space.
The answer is 1400rpm
